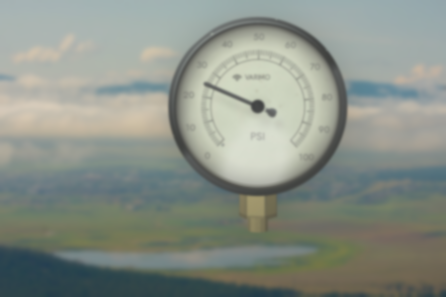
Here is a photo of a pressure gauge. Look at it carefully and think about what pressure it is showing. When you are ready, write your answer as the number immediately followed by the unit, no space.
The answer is 25psi
